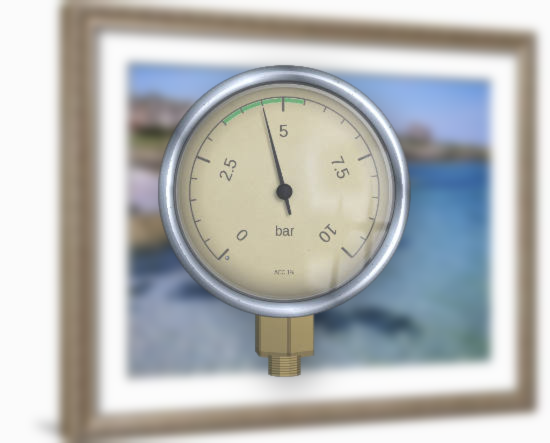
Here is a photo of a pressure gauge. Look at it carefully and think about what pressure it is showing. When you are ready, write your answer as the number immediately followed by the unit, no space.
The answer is 4.5bar
